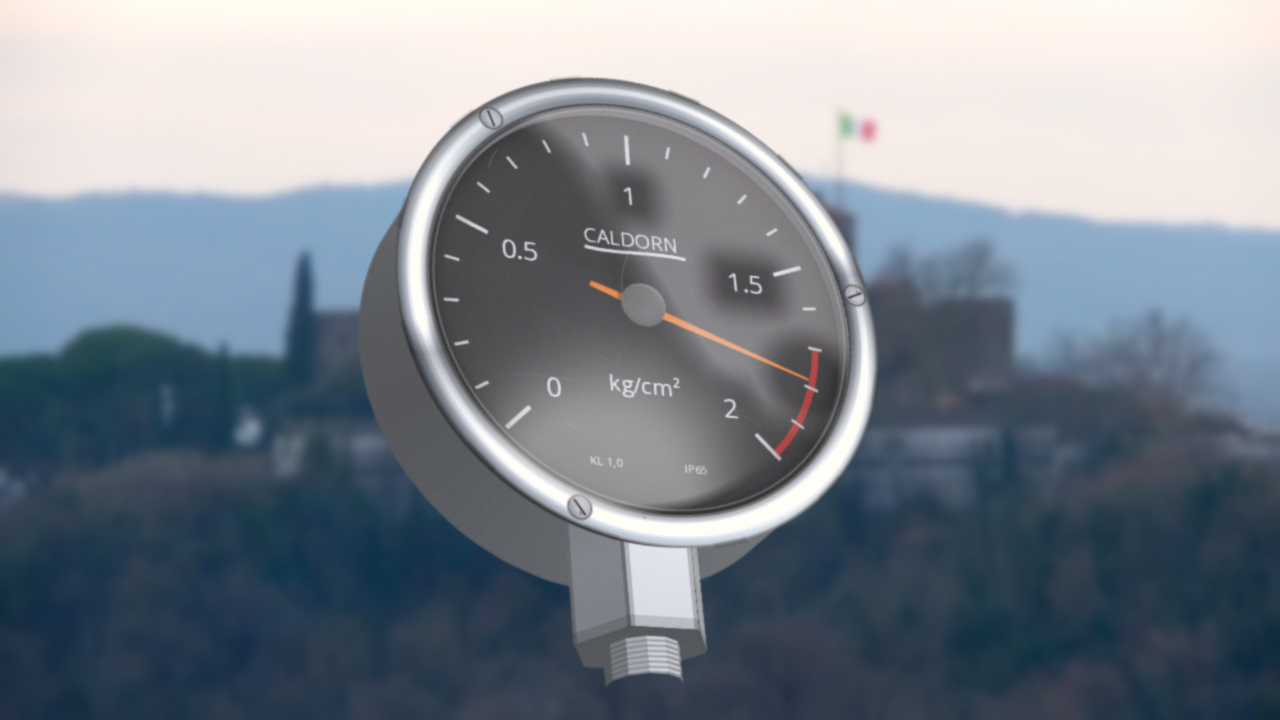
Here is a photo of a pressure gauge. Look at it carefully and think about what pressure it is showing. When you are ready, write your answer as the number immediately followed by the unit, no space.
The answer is 1.8kg/cm²
